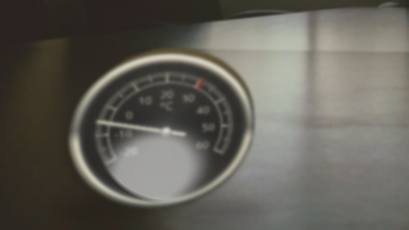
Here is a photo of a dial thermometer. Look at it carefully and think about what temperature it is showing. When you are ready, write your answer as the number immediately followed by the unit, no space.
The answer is -5°C
